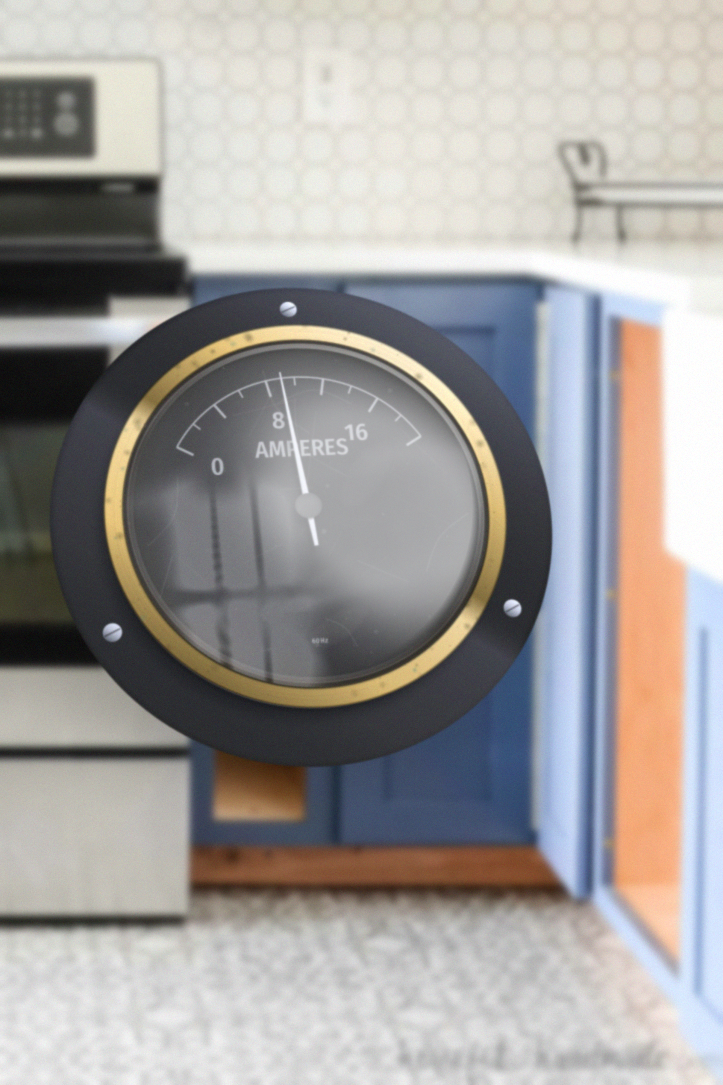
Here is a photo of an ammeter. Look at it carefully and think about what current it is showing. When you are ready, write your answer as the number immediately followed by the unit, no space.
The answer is 9A
